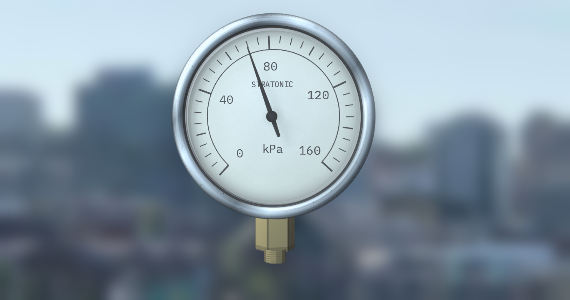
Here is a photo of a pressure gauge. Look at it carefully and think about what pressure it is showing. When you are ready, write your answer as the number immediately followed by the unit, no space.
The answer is 70kPa
